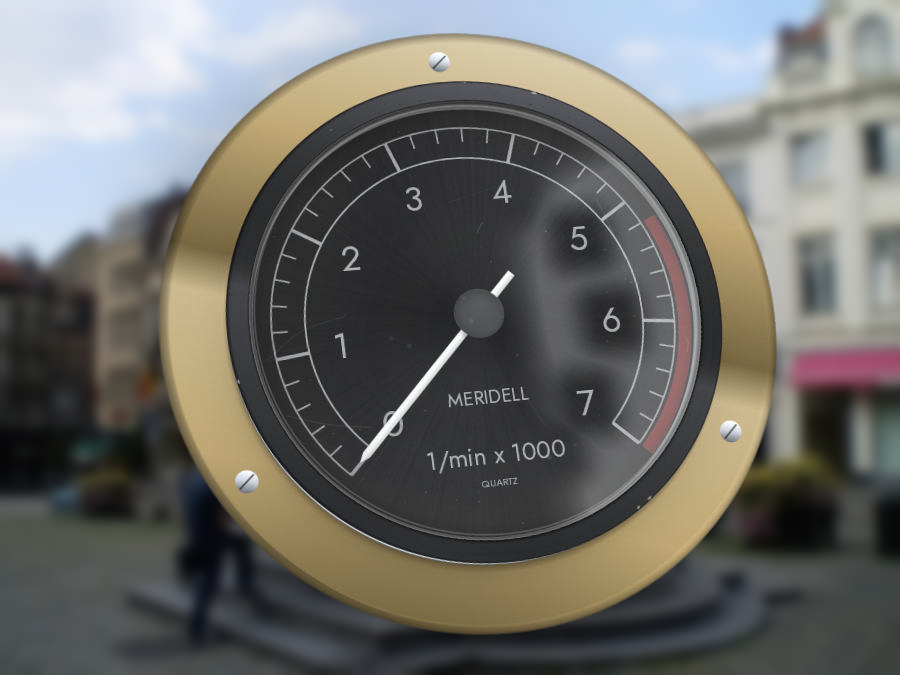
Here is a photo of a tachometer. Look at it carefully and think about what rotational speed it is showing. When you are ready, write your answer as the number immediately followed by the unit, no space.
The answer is 0rpm
